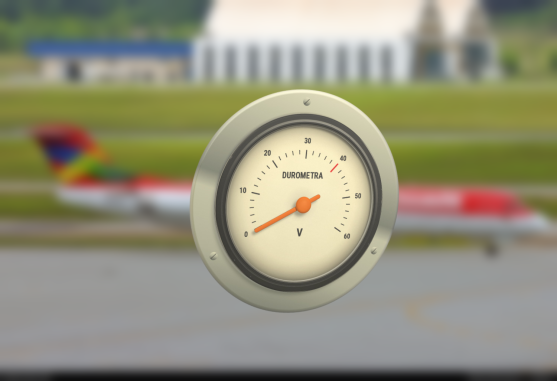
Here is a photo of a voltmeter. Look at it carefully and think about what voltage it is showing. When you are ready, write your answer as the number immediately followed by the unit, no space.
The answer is 0V
